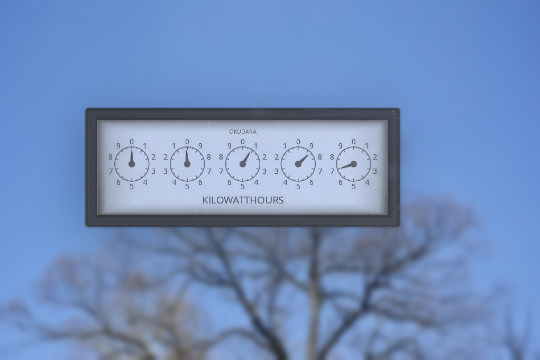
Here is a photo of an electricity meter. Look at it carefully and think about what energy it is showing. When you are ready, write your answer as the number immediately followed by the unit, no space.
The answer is 87kWh
